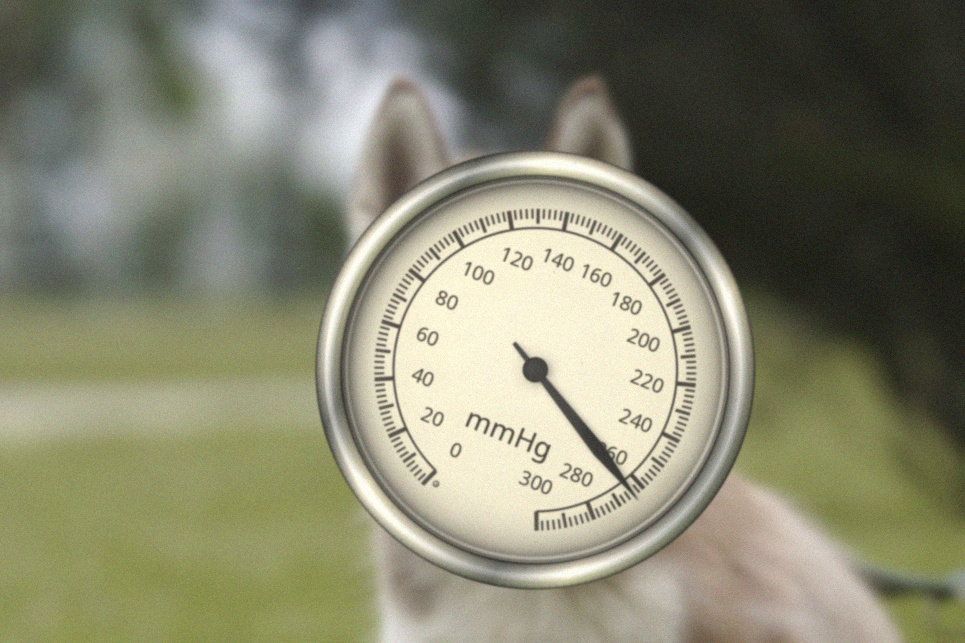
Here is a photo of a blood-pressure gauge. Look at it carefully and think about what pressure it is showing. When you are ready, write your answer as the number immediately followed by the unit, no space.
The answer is 264mmHg
